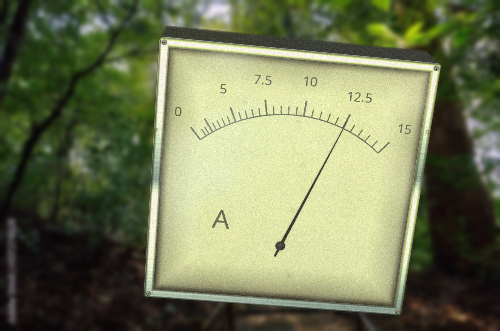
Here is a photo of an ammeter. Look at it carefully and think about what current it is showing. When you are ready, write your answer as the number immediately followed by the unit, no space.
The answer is 12.5A
